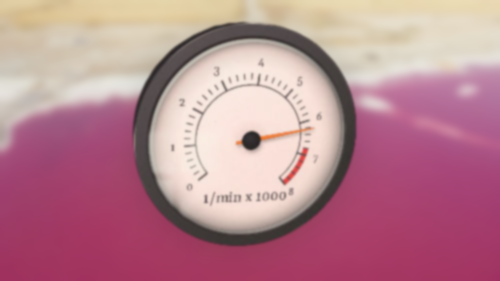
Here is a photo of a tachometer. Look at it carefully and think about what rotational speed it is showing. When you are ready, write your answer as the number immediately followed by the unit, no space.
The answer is 6200rpm
